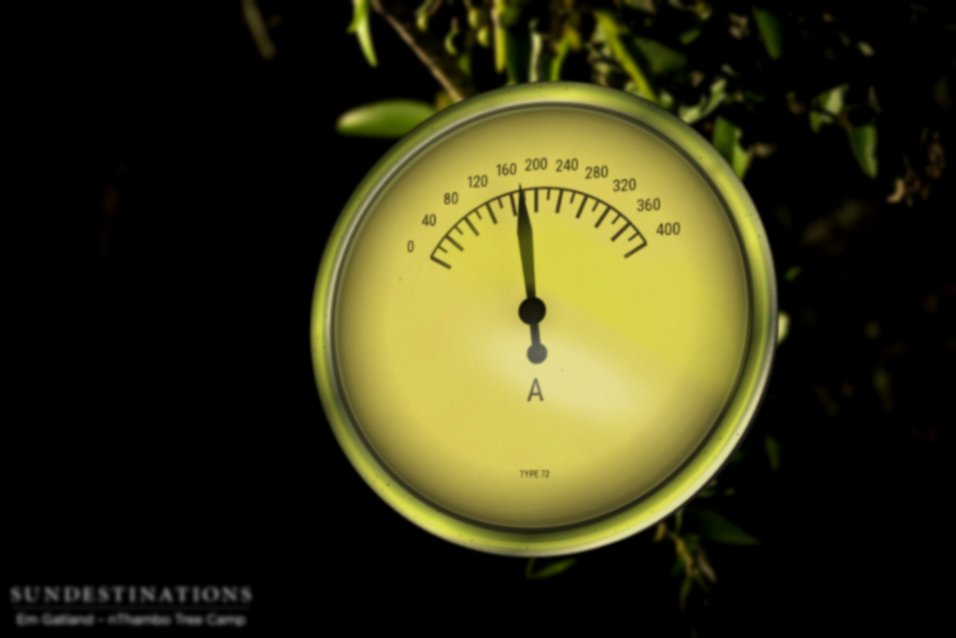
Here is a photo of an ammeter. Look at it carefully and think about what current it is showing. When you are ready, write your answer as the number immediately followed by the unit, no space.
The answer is 180A
